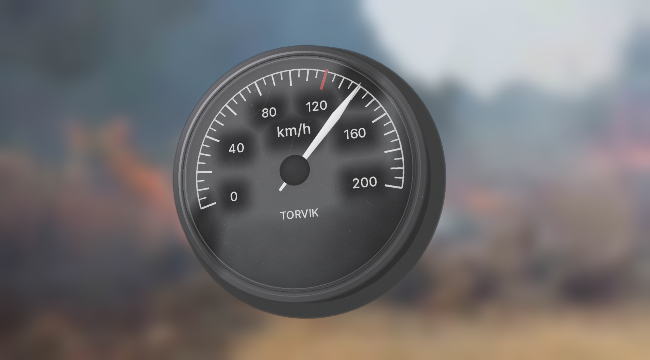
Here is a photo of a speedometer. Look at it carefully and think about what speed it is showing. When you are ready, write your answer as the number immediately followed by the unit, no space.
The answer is 140km/h
